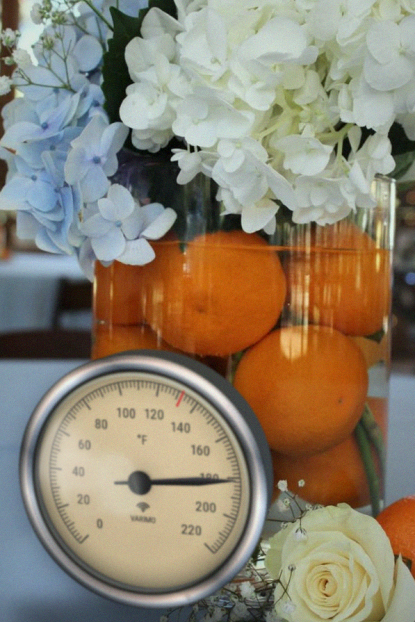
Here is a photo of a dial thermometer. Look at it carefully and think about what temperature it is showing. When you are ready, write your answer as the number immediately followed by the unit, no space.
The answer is 180°F
